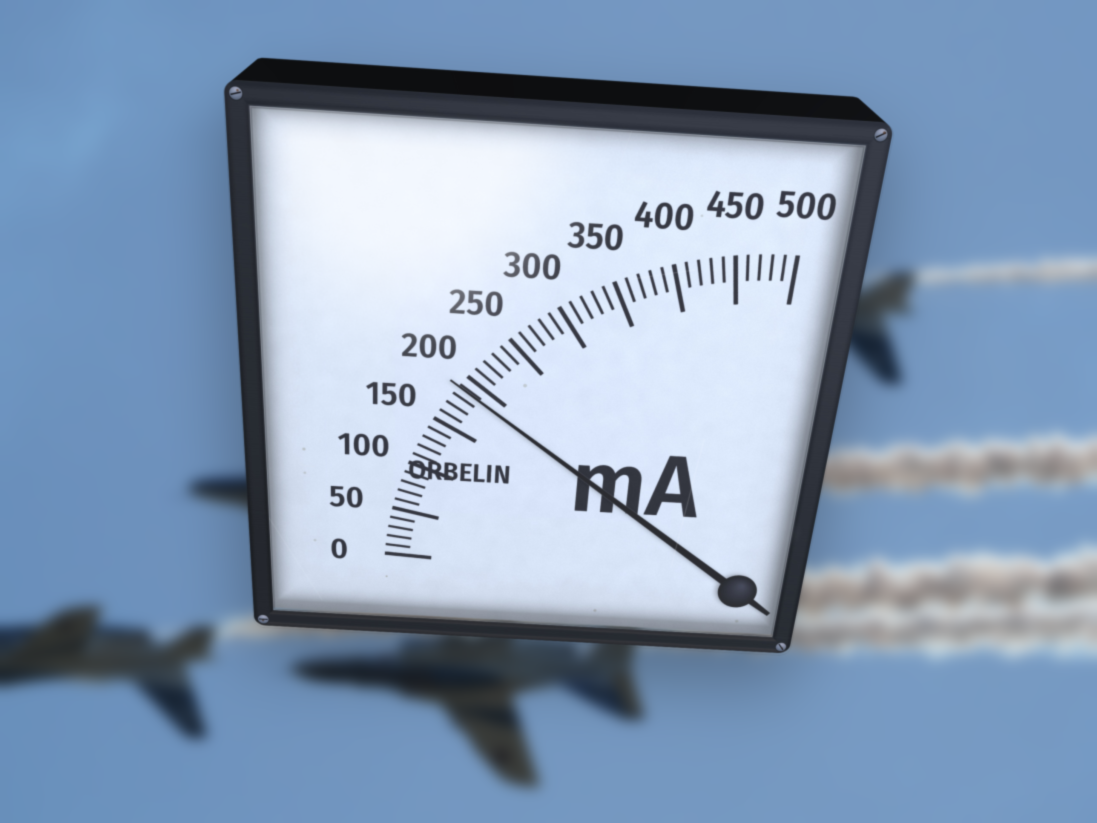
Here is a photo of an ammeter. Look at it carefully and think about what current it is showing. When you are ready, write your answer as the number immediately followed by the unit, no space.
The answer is 190mA
